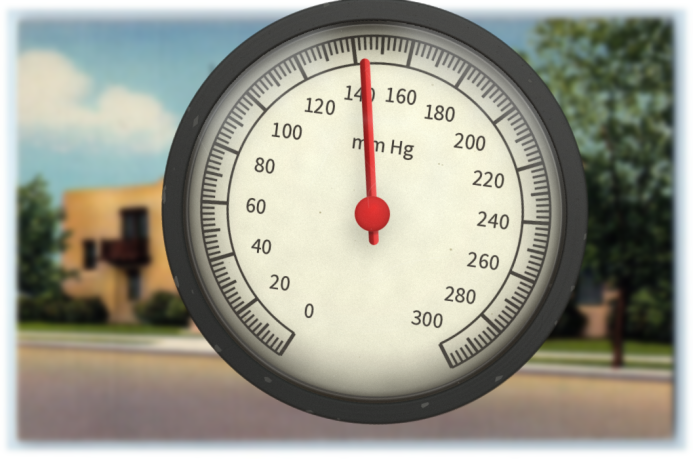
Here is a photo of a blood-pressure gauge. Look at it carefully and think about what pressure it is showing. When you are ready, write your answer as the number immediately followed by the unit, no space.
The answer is 144mmHg
